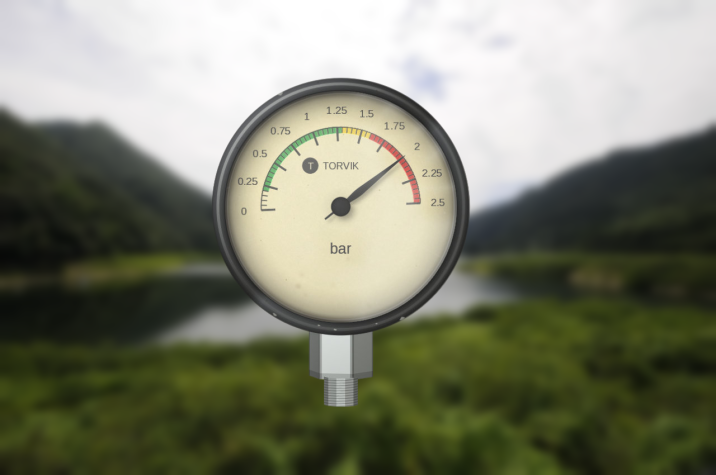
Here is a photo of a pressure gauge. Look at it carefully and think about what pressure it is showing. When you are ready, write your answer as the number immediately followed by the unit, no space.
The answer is 2bar
